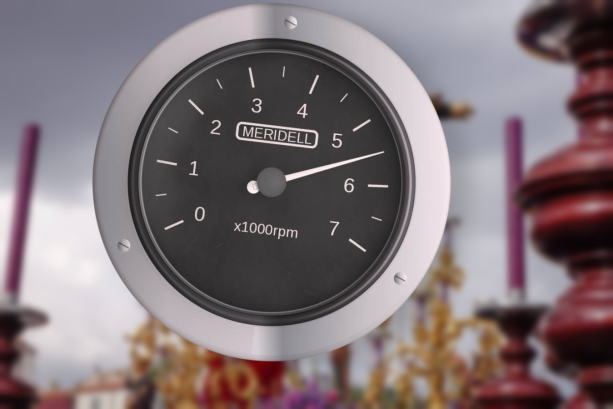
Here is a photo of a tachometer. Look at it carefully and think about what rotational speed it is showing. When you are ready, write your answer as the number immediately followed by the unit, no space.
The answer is 5500rpm
